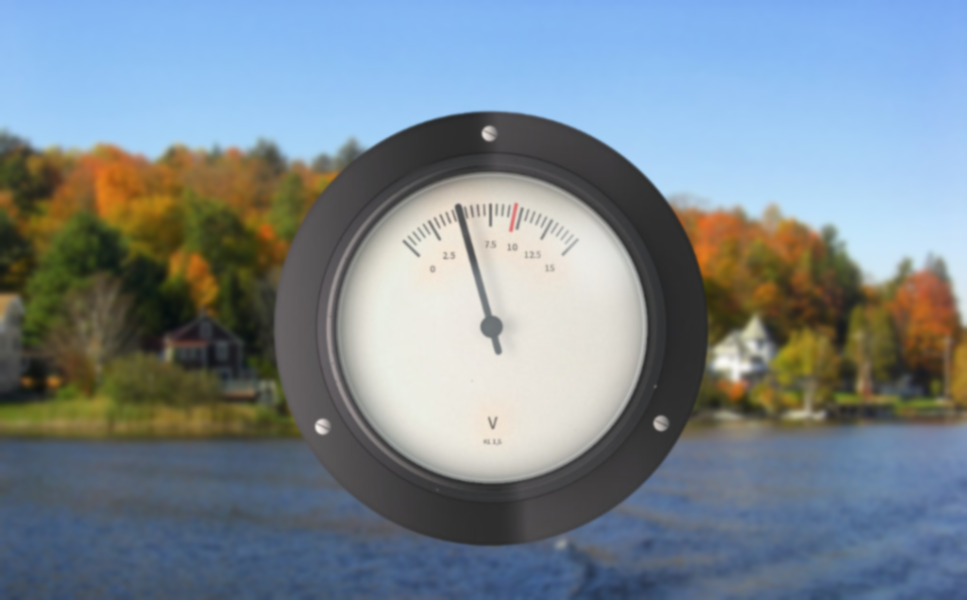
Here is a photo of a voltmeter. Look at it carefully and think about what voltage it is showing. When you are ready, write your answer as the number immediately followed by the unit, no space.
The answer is 5V
